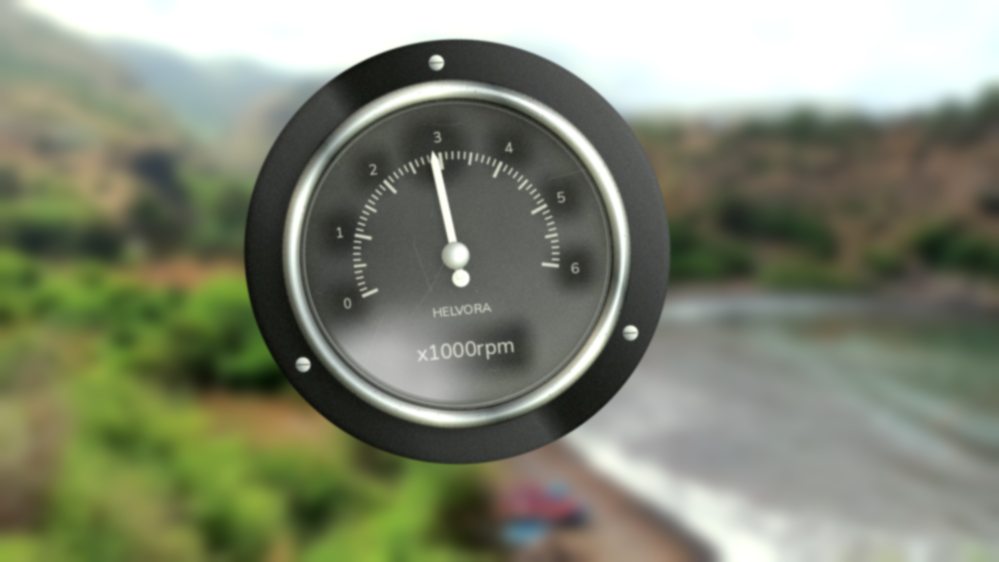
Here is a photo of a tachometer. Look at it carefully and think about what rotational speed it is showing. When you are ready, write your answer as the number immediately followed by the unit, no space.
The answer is 2900rpm
